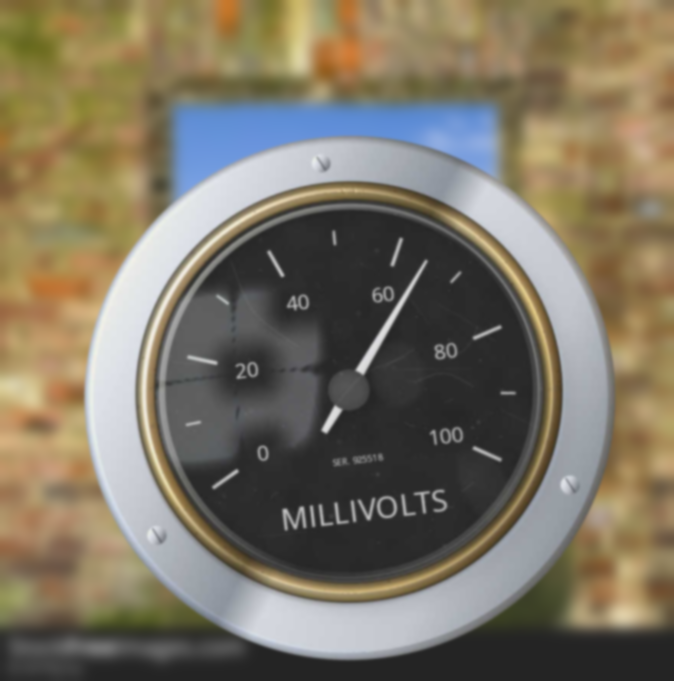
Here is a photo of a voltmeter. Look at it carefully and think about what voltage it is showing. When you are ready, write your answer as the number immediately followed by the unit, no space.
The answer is 65mV
